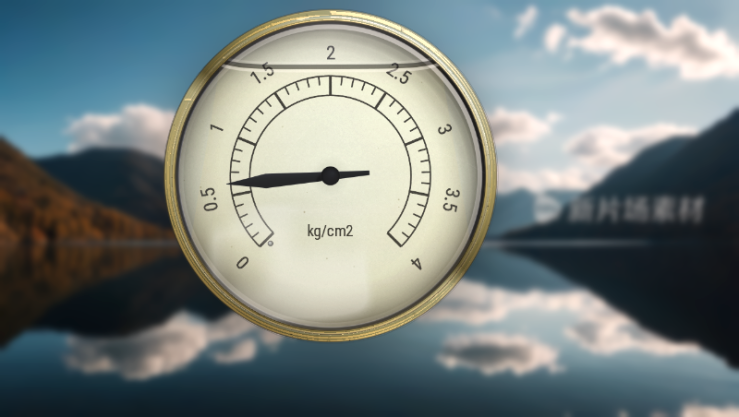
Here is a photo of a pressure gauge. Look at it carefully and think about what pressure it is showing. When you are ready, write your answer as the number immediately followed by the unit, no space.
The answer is 0.6kg/cm²
